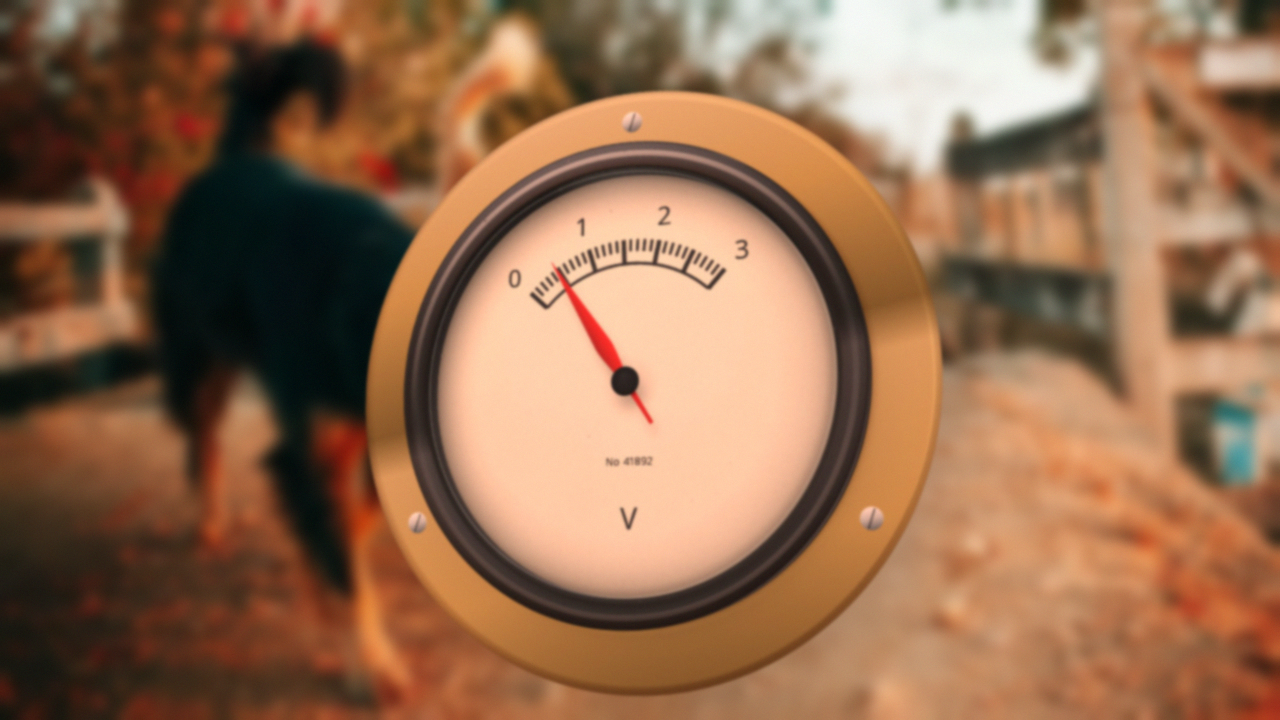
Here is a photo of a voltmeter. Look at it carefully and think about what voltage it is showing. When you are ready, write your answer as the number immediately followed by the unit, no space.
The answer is 0.5V
